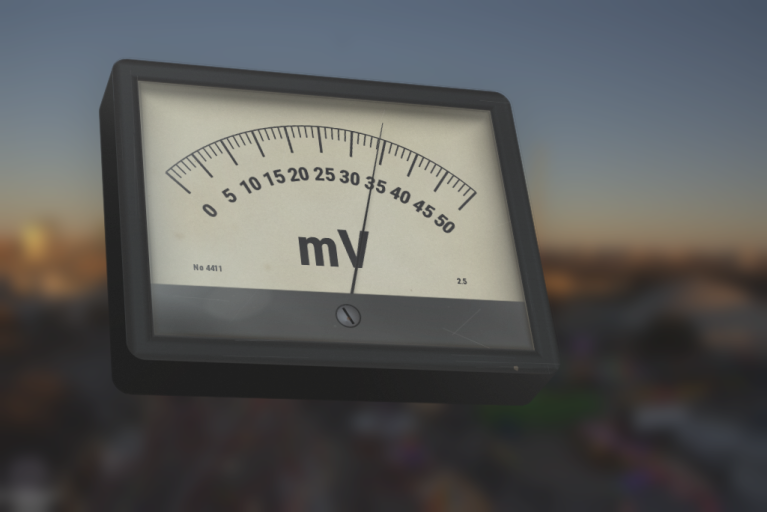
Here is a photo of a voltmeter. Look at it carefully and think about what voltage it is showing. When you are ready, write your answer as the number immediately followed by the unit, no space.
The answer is 34mV
